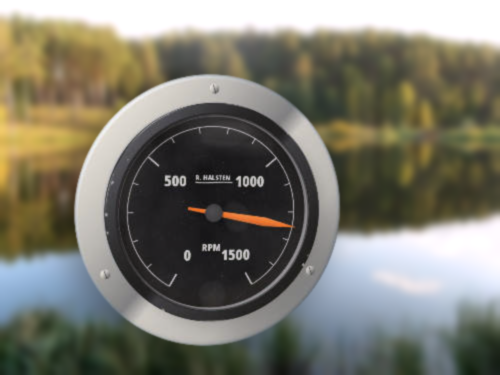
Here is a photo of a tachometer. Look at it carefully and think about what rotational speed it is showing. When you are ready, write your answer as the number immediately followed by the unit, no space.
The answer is 1250rpm
